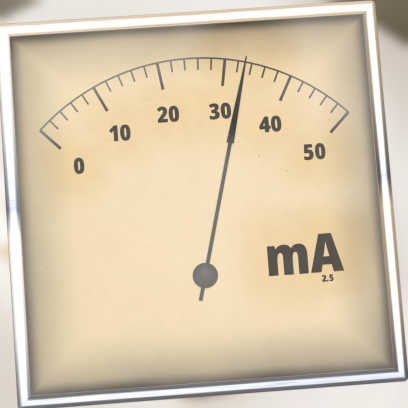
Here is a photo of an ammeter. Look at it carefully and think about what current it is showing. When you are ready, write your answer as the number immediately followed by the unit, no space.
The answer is 33mA
